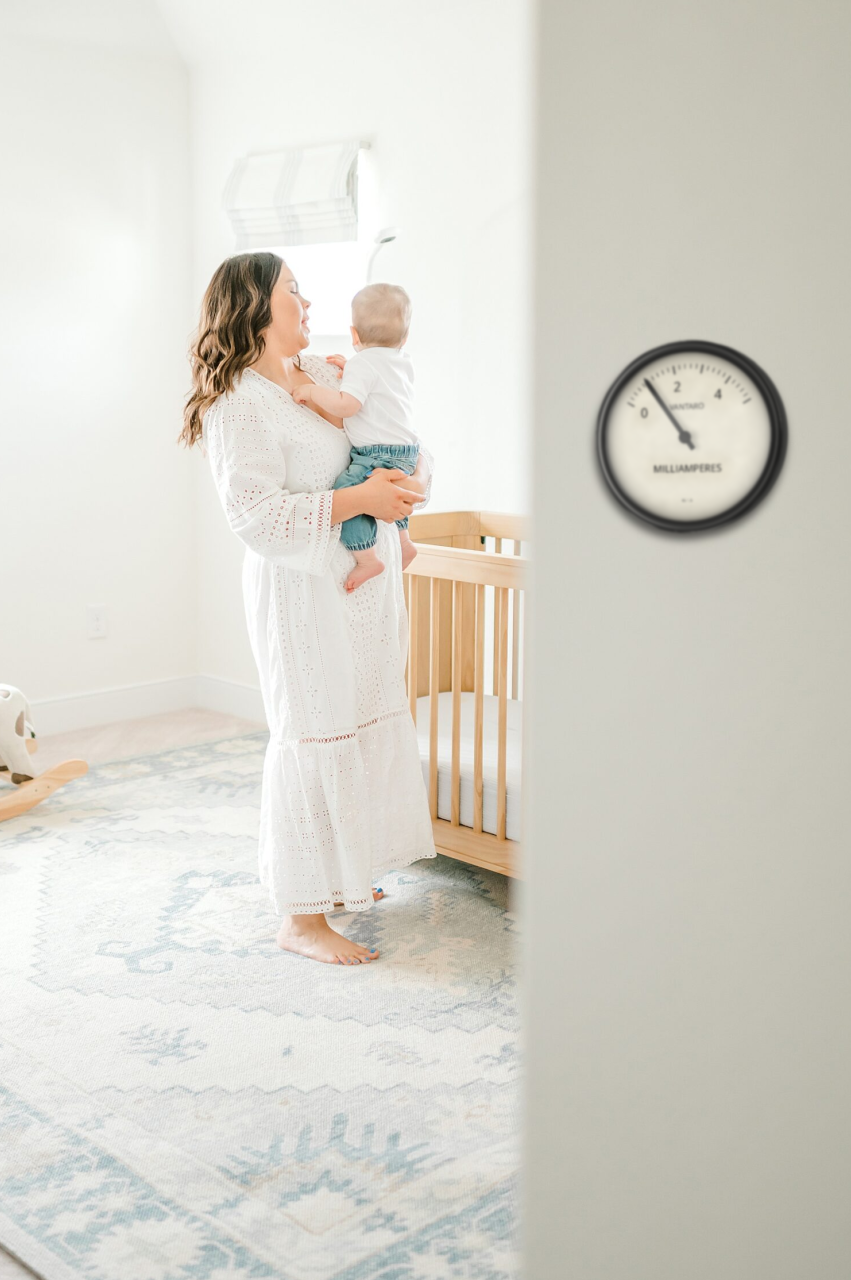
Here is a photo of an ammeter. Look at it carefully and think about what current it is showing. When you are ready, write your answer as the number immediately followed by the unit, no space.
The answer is 1mA
